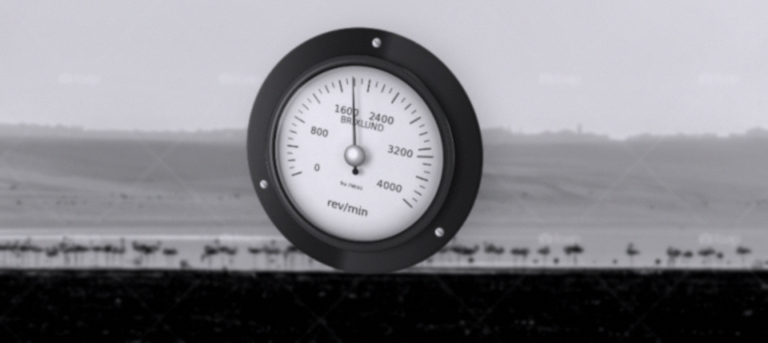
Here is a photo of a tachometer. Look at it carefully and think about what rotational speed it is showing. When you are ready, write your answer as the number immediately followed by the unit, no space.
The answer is 1800rpm
